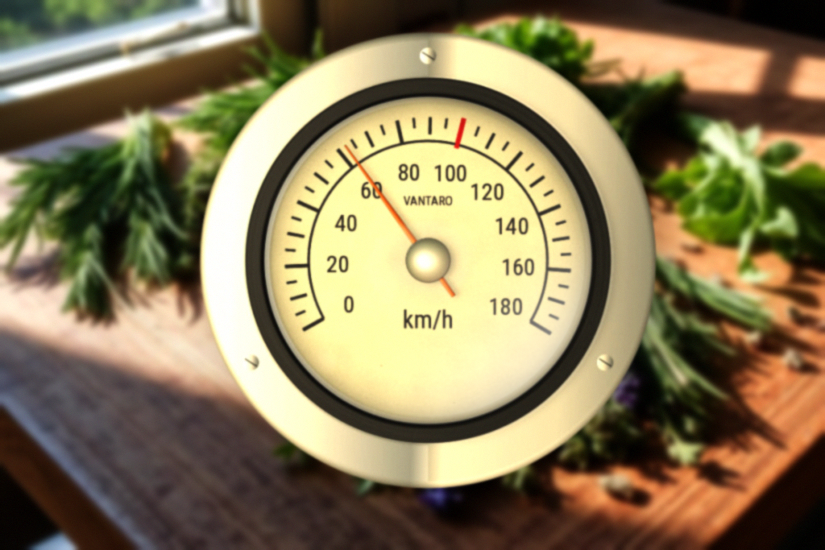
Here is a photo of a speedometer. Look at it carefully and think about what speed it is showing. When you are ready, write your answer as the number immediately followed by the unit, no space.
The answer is 62.5km/h
